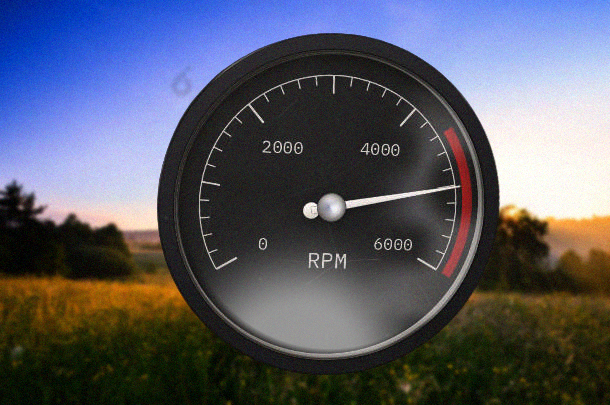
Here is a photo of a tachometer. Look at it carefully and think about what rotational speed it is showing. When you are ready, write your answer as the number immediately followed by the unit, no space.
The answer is 5000rpm
